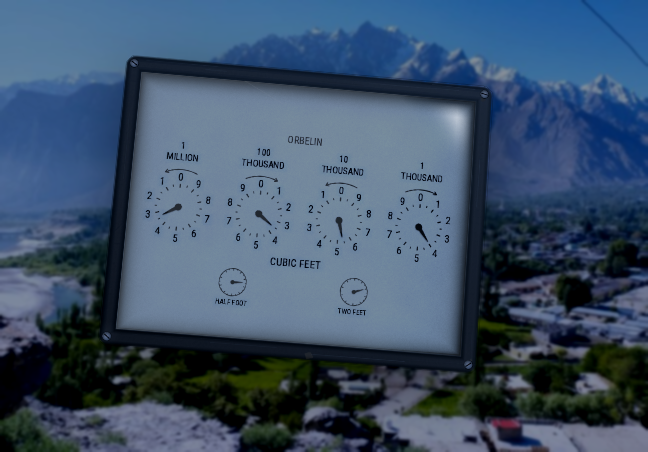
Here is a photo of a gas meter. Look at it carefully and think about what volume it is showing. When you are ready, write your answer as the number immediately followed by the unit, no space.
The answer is 335400ft³
